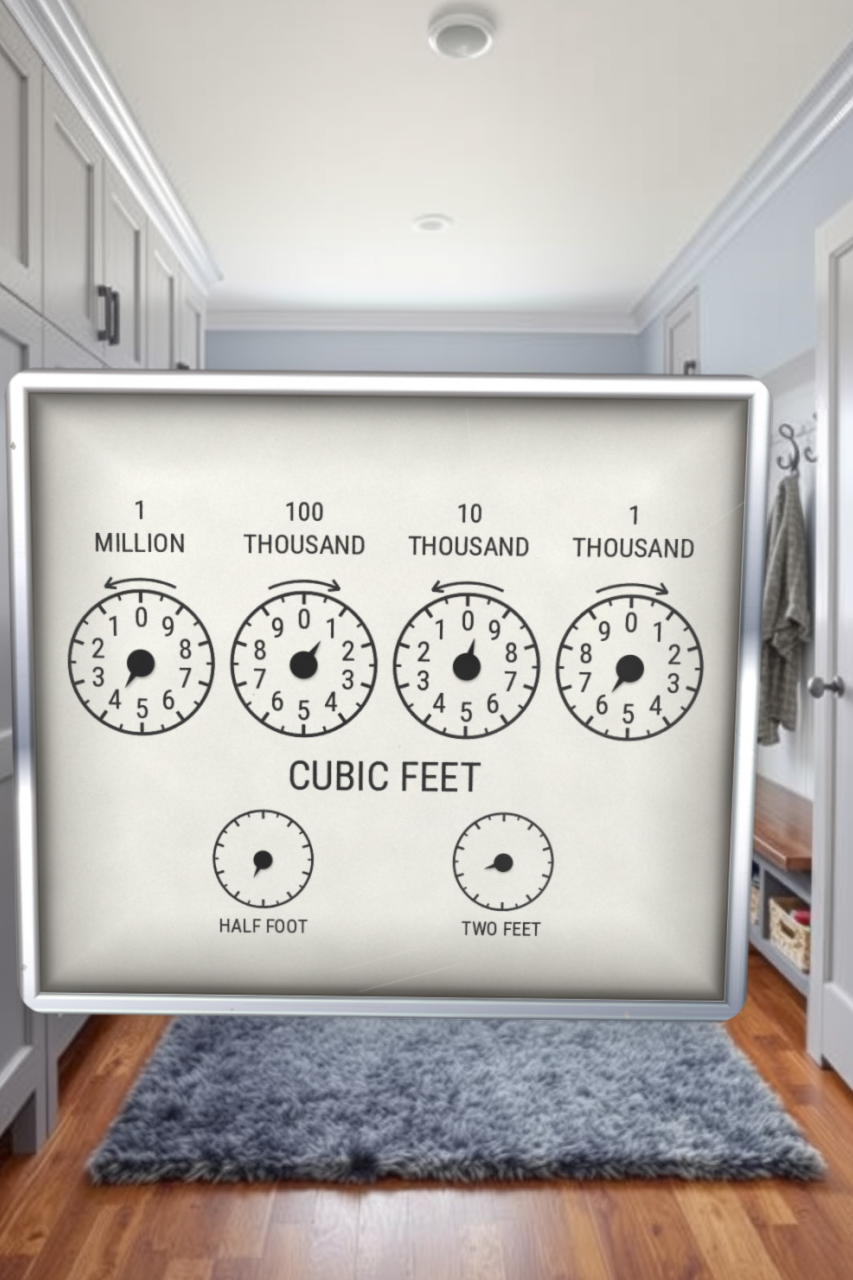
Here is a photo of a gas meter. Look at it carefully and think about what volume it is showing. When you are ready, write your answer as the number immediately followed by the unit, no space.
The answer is 409600ft³
